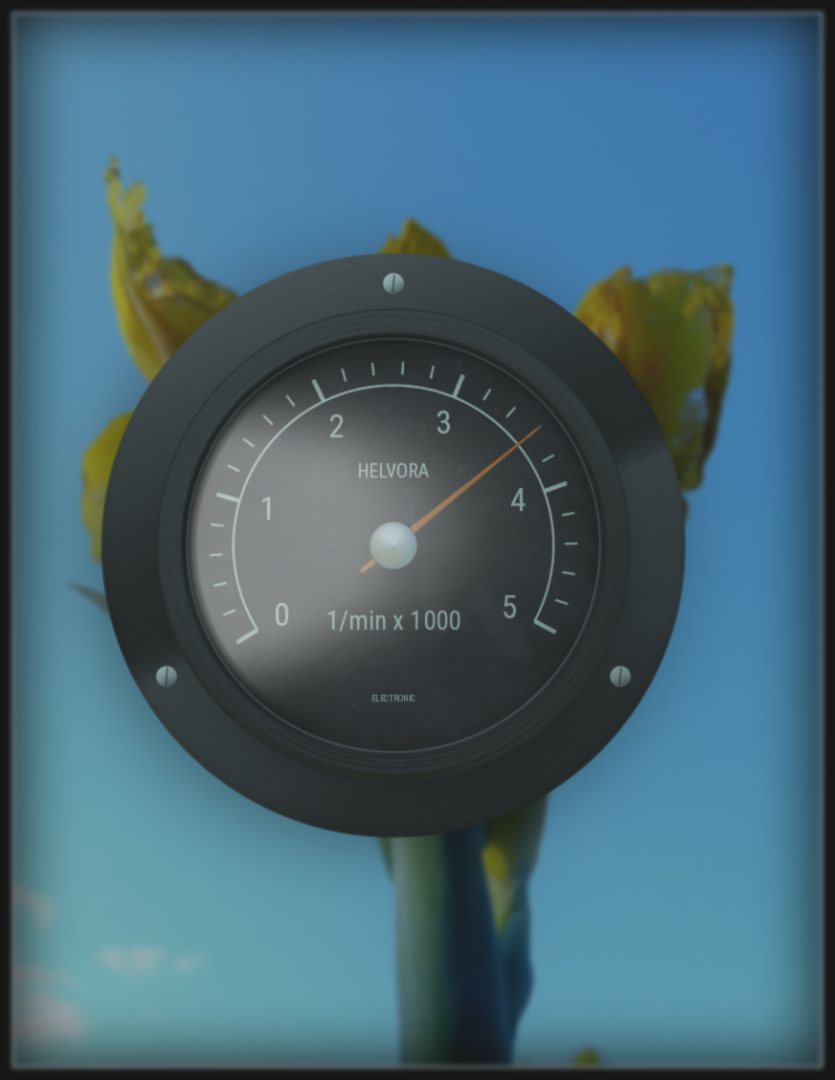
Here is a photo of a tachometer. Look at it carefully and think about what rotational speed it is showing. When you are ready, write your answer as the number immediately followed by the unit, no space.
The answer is 3600rpm
